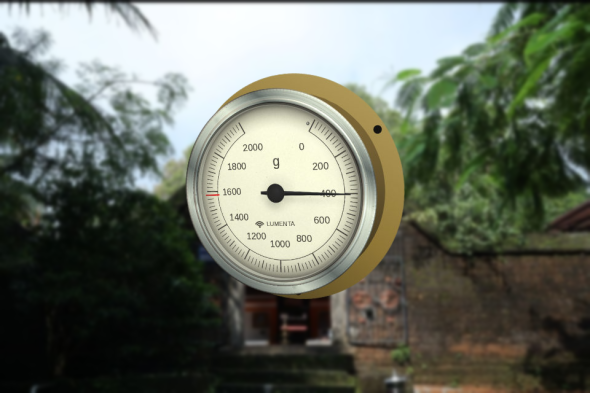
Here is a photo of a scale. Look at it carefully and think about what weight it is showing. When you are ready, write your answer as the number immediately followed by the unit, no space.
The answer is 400g
